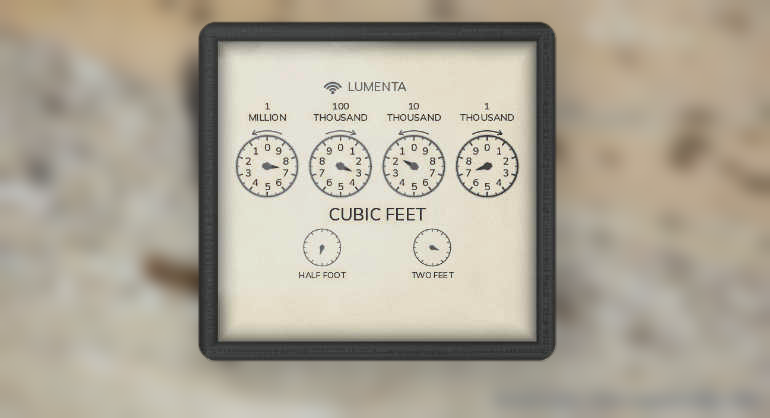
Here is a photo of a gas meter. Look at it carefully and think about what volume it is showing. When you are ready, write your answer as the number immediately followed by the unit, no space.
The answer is 731700ft³
